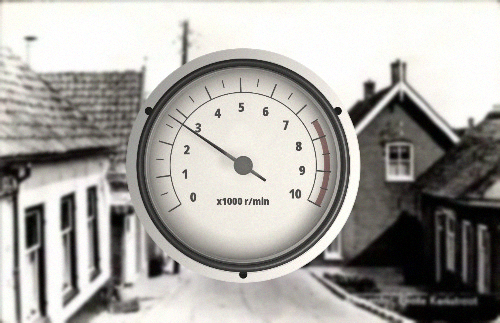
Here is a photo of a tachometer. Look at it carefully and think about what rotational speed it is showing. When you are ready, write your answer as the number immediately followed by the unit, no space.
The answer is 2750rpm
